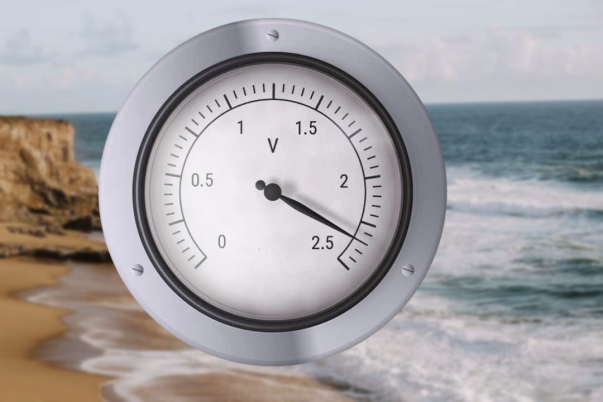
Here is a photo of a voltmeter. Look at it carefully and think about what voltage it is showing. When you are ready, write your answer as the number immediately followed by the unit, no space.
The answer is 2.35V
